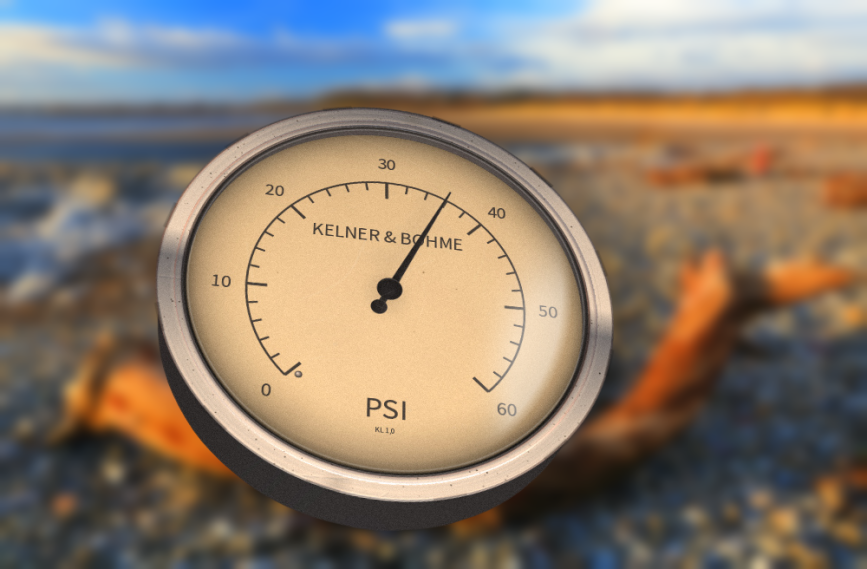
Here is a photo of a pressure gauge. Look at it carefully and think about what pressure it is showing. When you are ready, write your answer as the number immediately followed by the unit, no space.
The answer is 36psi
